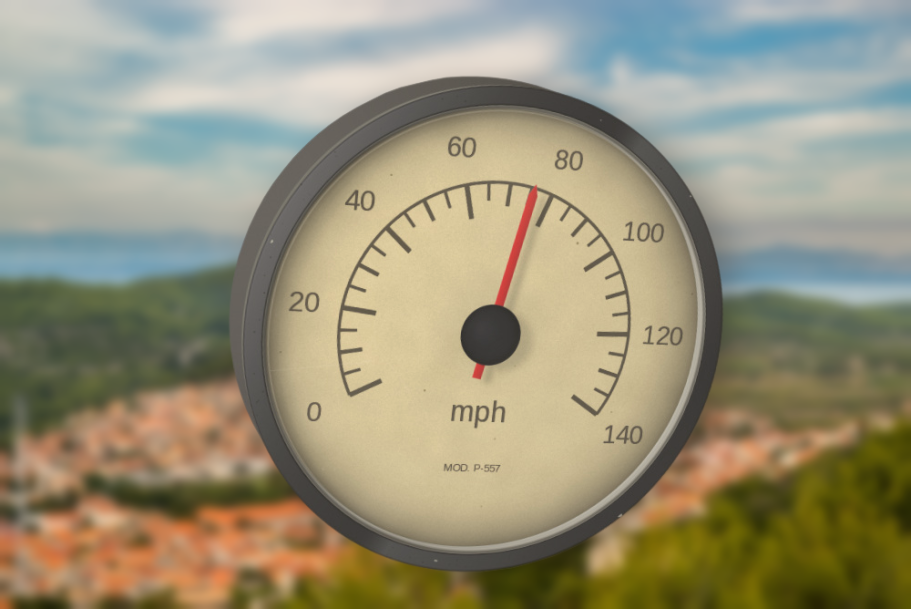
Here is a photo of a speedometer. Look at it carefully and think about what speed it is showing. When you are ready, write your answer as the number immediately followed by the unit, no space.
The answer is 75mph
